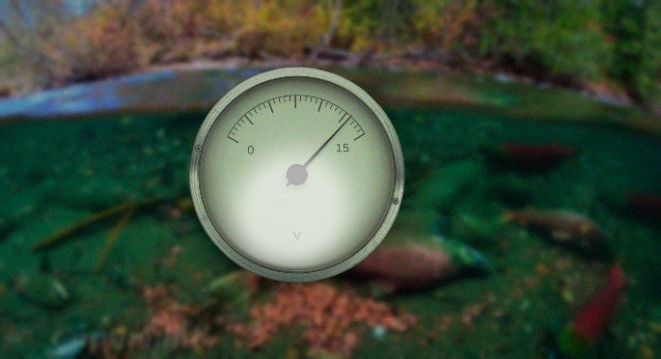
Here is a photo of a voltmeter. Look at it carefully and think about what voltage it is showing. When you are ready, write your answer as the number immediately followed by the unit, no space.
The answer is 13V
